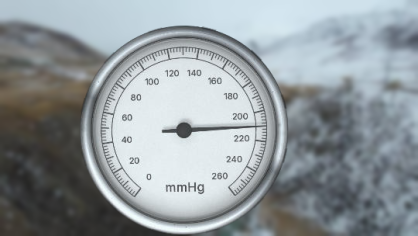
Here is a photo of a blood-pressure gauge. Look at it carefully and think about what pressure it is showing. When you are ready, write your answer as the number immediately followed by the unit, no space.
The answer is 210mmHg
